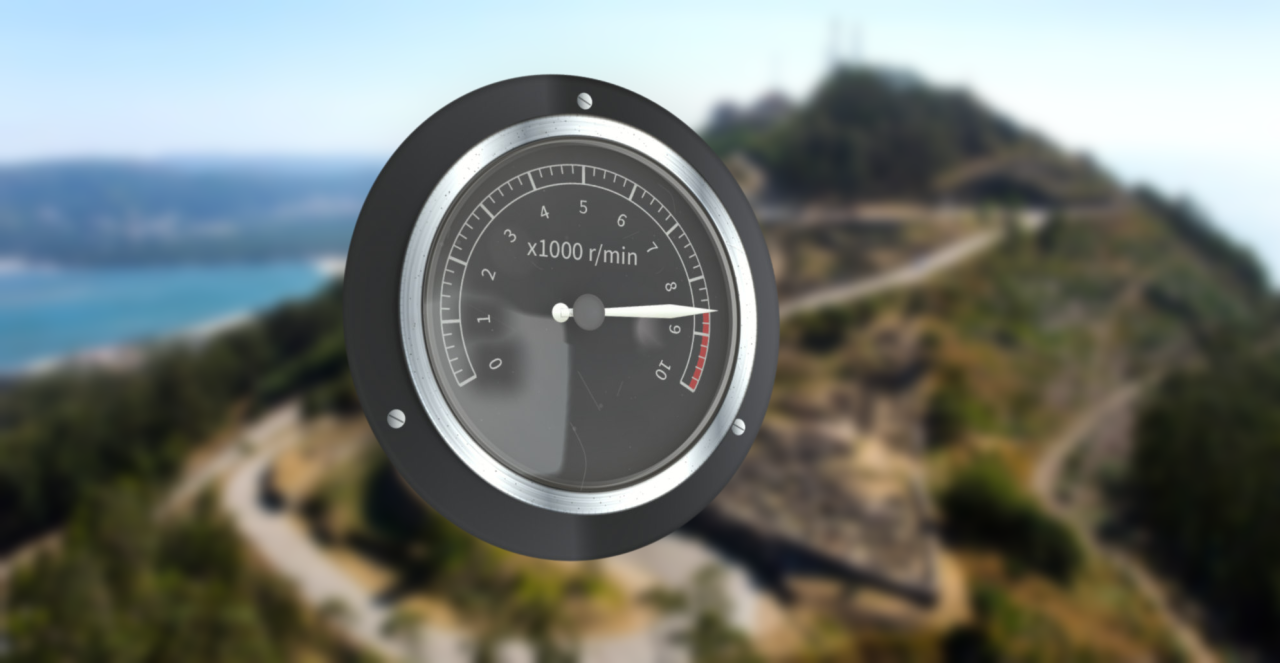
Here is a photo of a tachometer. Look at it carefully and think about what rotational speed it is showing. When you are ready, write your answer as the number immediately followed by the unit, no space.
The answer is 8600rpm
